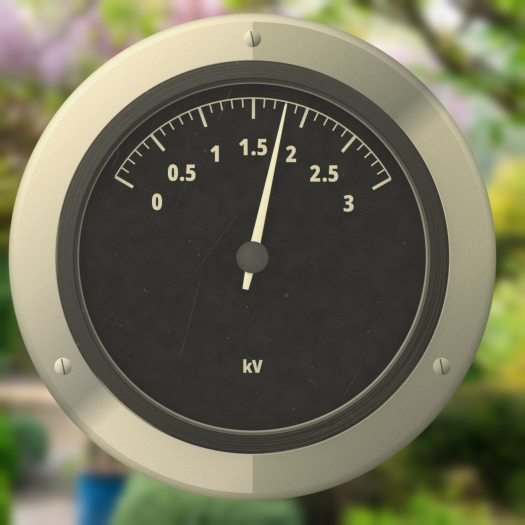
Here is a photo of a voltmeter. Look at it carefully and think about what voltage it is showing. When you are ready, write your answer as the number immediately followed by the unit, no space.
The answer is 1.8kV
